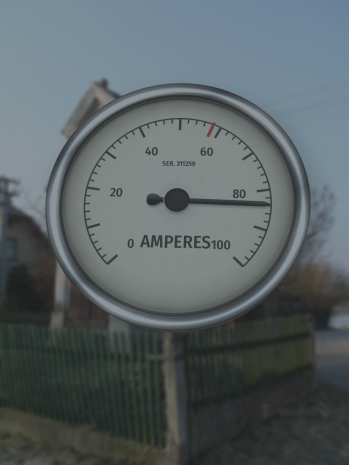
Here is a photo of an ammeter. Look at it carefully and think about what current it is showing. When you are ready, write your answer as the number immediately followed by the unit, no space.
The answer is 84A
